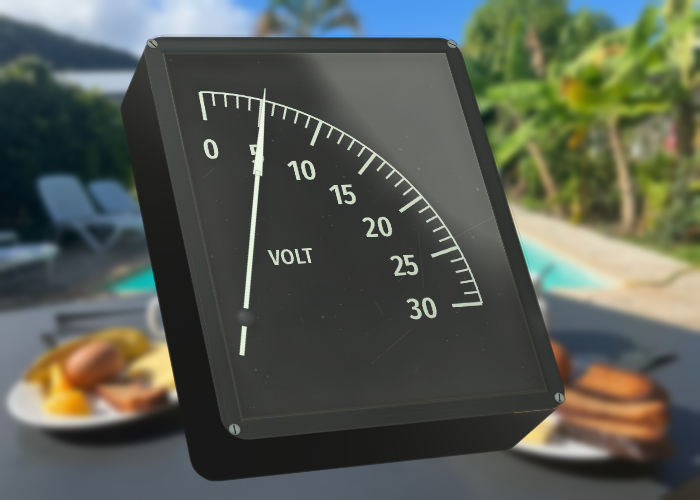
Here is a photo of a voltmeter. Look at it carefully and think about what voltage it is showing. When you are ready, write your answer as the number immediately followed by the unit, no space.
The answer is 5V
